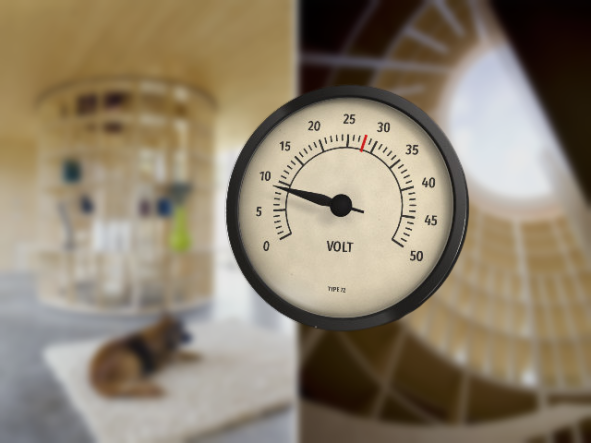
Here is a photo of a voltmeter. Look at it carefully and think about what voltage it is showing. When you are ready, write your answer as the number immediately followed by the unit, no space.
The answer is 9V
